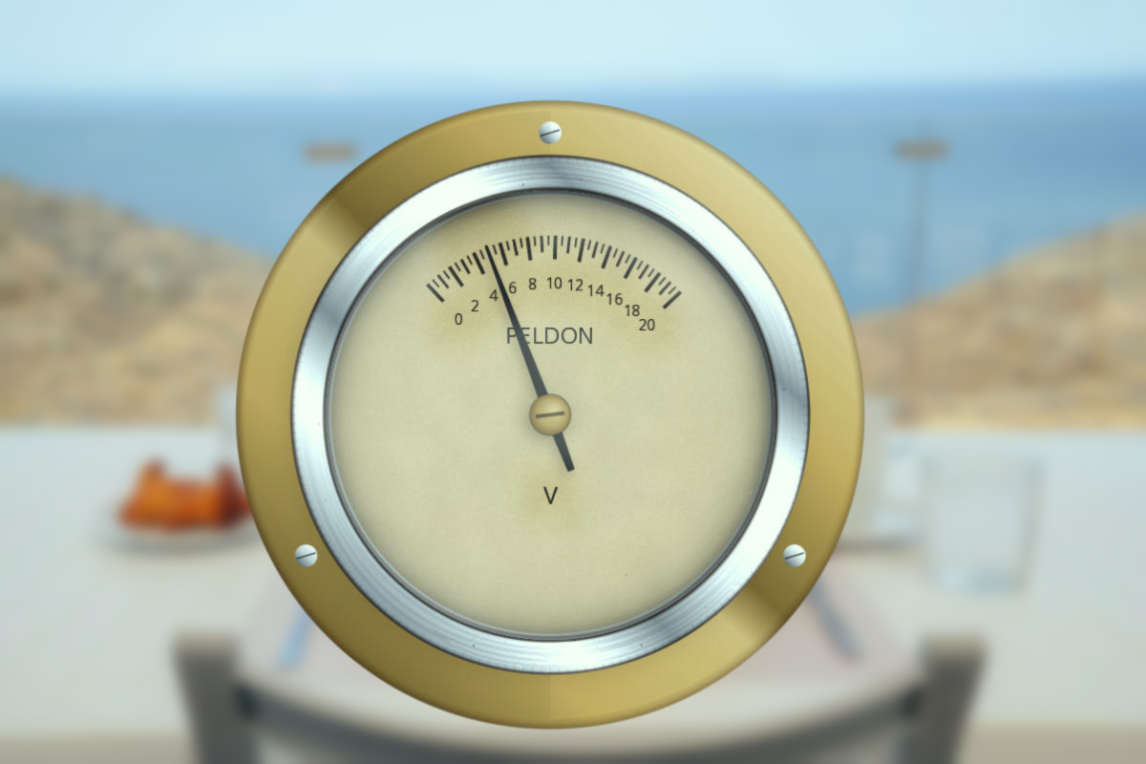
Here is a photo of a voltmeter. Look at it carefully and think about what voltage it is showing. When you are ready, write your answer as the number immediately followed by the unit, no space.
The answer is 5V
